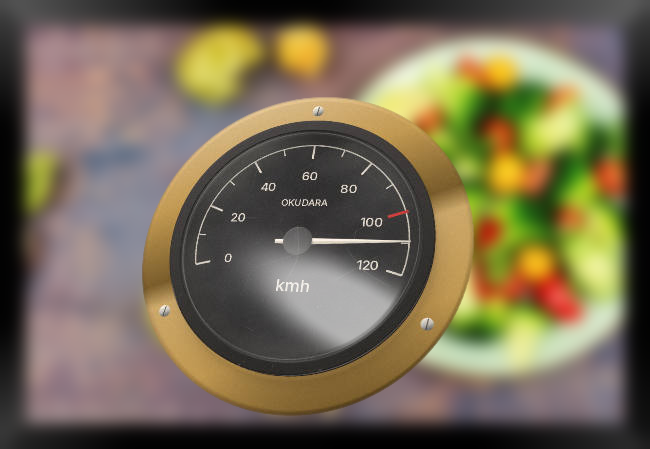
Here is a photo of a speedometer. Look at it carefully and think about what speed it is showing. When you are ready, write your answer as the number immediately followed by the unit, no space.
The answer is 110km/h
